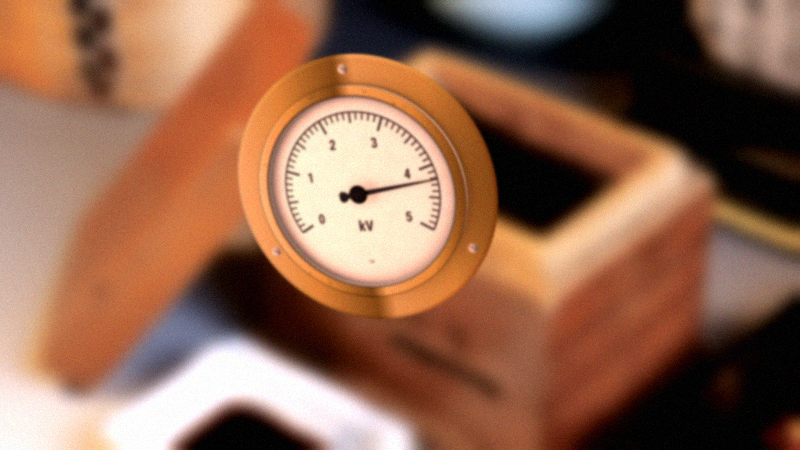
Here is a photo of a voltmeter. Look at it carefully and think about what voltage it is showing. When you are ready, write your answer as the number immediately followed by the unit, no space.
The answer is 4.2kV
